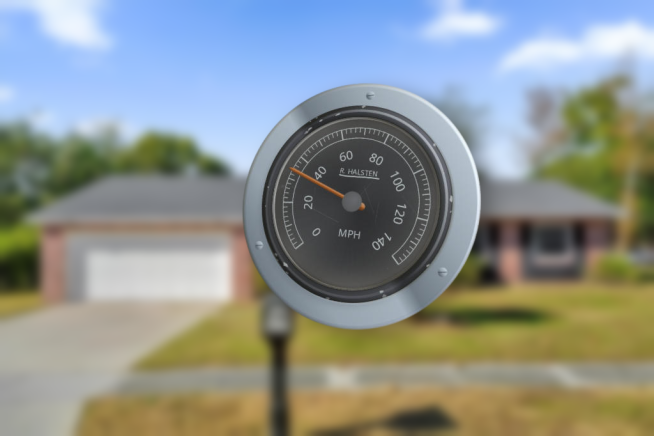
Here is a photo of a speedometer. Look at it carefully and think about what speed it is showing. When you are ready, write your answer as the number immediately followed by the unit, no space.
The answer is 34mph
